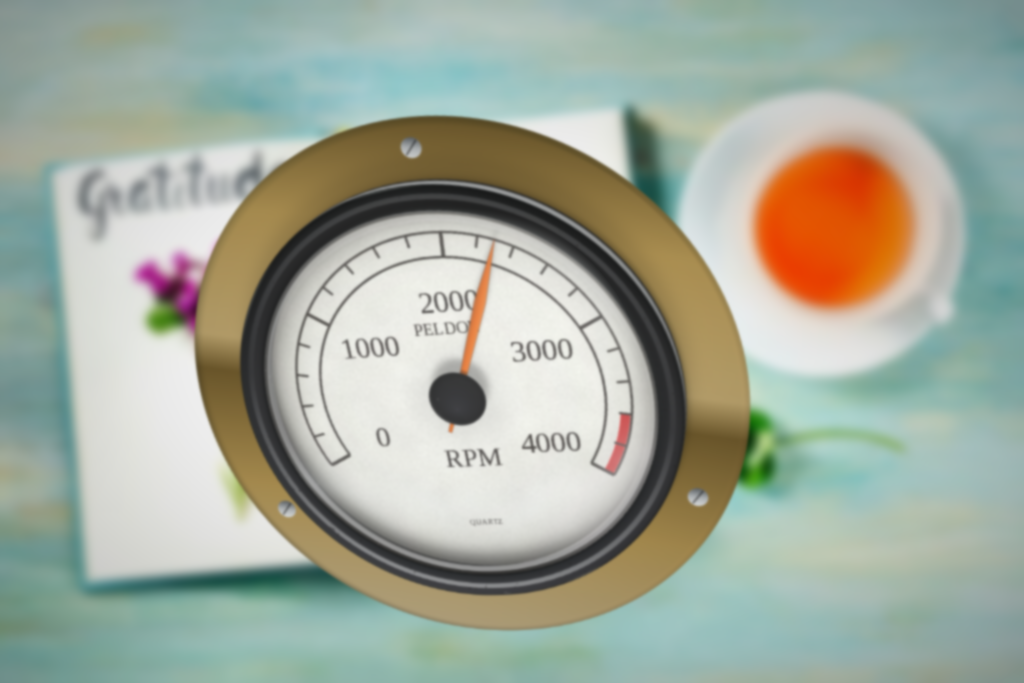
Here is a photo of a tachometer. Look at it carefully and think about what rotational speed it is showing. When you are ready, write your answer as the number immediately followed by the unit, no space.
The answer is 2300rpm
